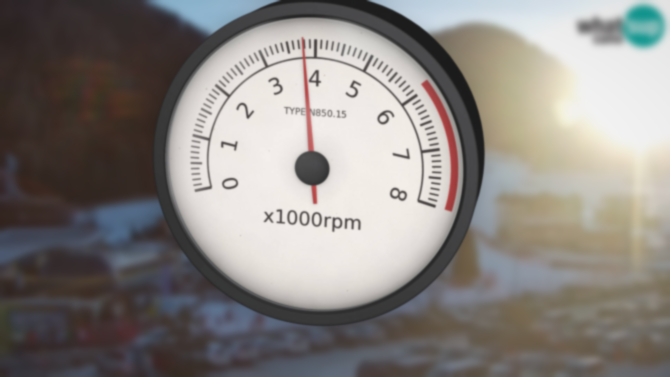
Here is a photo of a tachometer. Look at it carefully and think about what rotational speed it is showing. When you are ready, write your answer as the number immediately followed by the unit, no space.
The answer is 3800rpm
